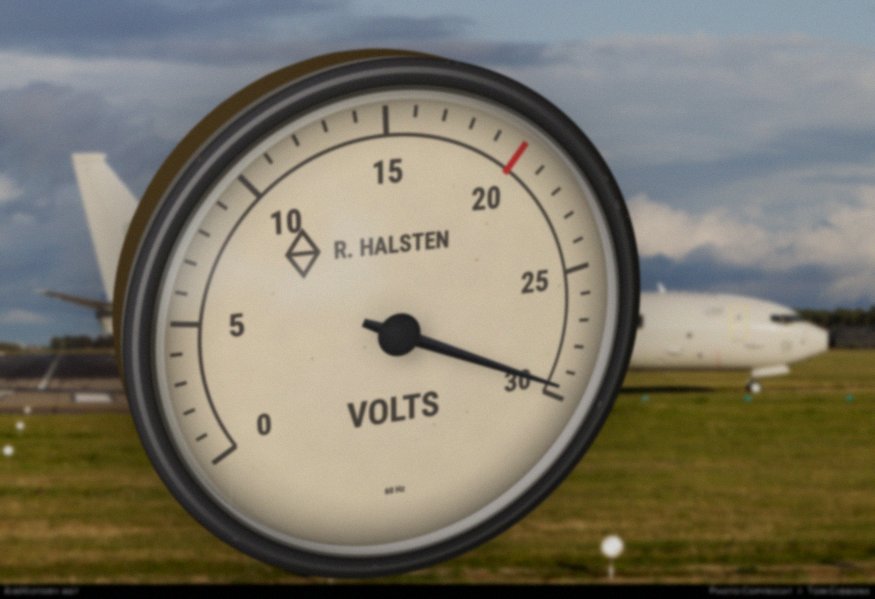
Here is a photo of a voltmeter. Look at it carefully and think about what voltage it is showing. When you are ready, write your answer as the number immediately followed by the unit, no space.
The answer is 29.5V
